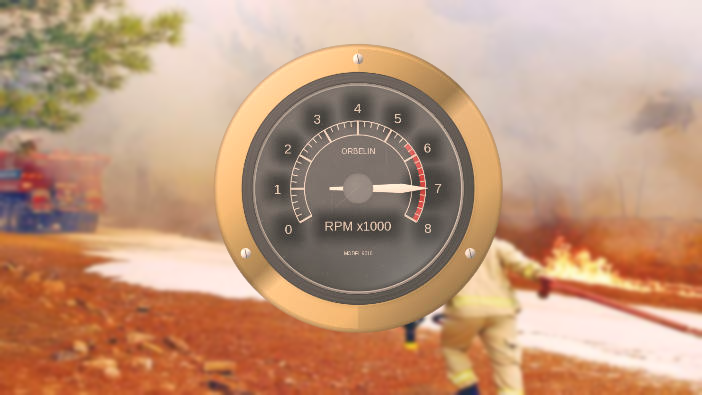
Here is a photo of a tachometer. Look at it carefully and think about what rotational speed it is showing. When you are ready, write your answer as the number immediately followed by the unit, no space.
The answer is 7000rpm
